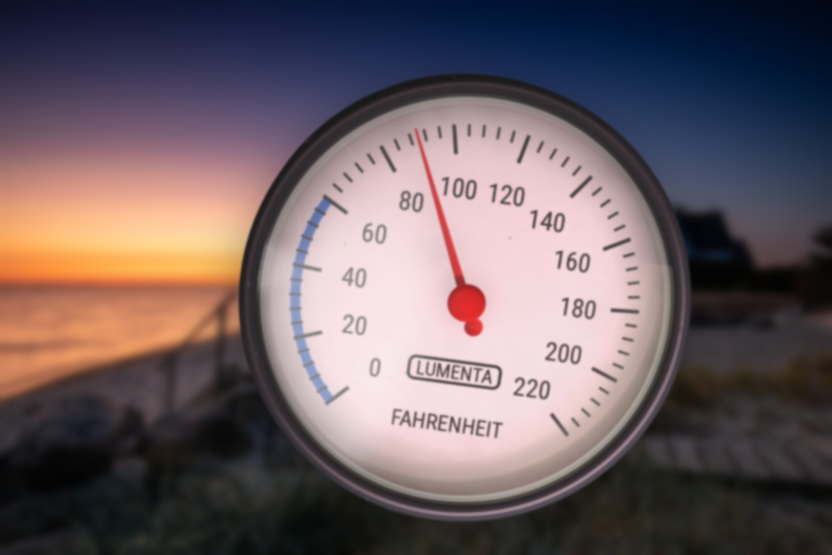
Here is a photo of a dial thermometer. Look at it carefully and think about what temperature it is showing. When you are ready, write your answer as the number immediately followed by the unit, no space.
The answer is 90°F
